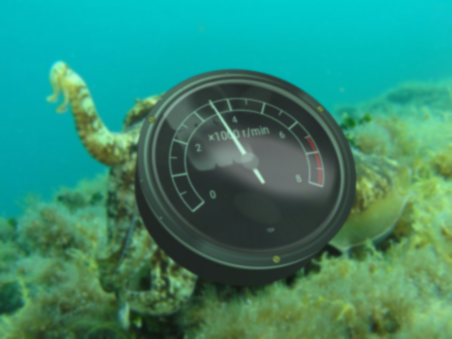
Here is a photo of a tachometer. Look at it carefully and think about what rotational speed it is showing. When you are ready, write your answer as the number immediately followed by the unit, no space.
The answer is 3500rpm
